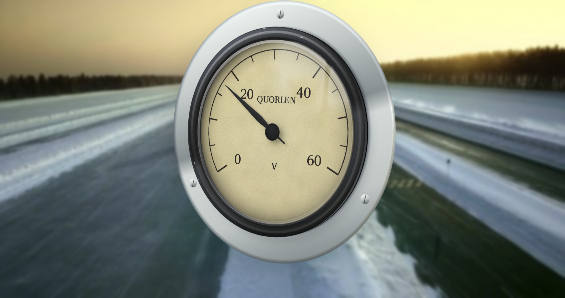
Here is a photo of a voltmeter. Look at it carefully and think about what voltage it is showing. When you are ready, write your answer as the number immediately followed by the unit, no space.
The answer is 17.5V
